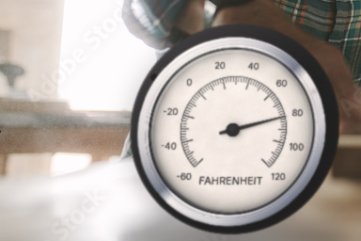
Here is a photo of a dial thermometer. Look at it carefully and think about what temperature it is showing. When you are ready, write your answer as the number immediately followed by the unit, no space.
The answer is 80°F
